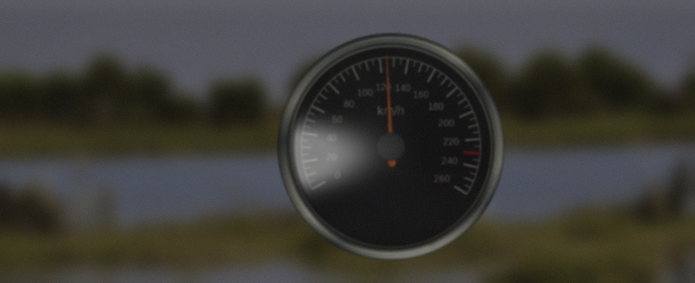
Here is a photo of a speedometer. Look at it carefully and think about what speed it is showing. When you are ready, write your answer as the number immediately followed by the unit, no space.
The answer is 125km/h
